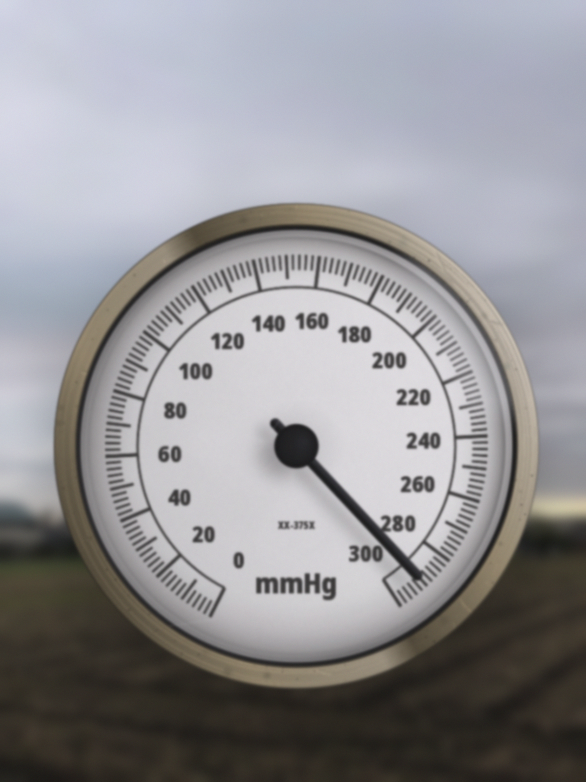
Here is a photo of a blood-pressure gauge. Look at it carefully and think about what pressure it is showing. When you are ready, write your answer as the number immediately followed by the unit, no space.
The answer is 290mmHg
